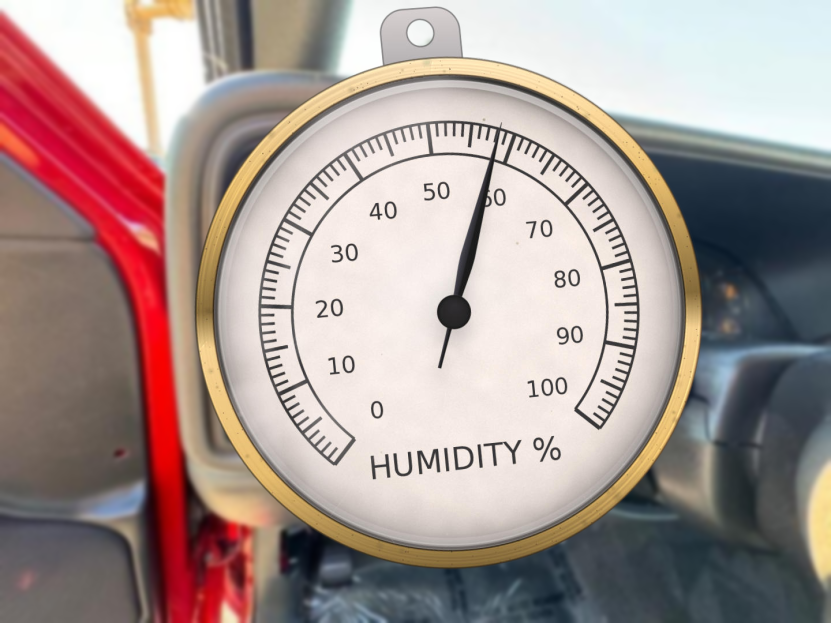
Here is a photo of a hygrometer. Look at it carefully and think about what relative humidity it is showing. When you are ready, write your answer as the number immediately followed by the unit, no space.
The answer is 58%
